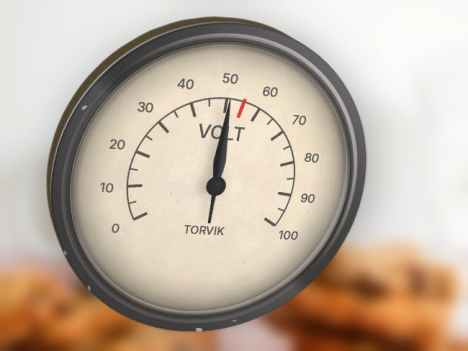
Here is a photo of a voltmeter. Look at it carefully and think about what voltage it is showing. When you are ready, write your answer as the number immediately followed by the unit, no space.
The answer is 50V
